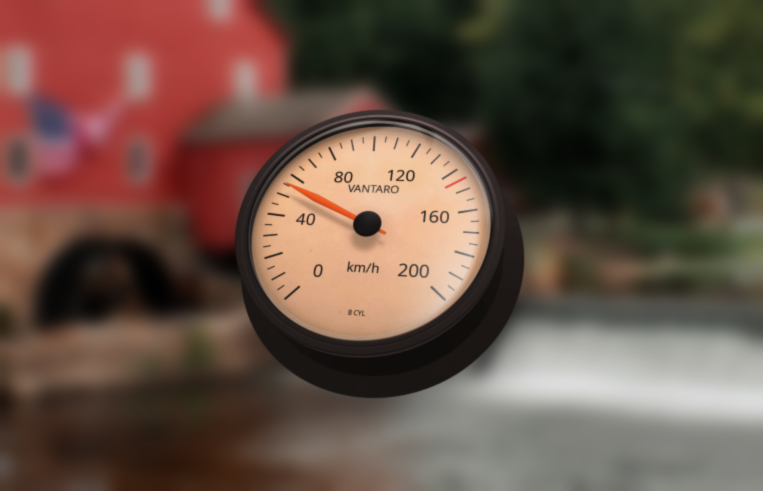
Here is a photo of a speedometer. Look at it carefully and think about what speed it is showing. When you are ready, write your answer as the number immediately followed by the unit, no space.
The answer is 55km/h
